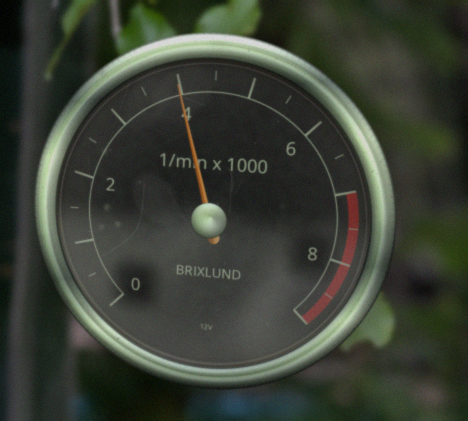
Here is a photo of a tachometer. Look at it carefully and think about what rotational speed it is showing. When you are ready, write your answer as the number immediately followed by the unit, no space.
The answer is 4000rpm
